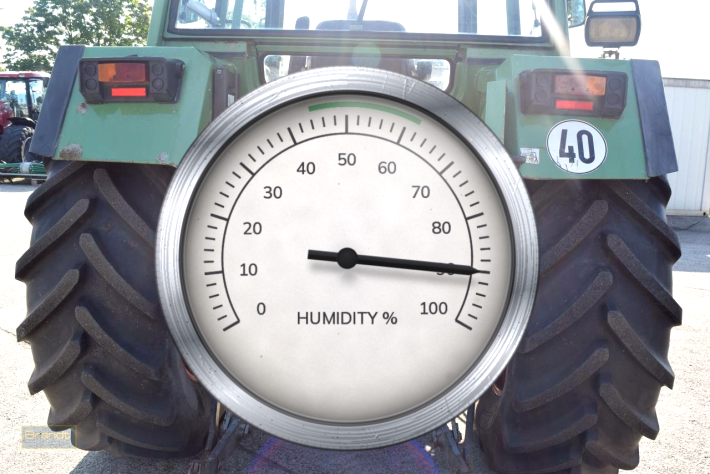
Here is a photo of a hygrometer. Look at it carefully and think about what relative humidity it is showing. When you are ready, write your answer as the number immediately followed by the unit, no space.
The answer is 90%
